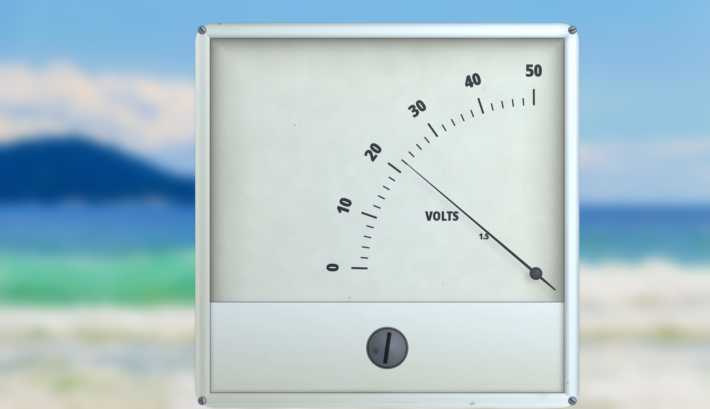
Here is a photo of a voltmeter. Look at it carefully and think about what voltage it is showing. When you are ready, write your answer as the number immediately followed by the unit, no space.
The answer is 22V
